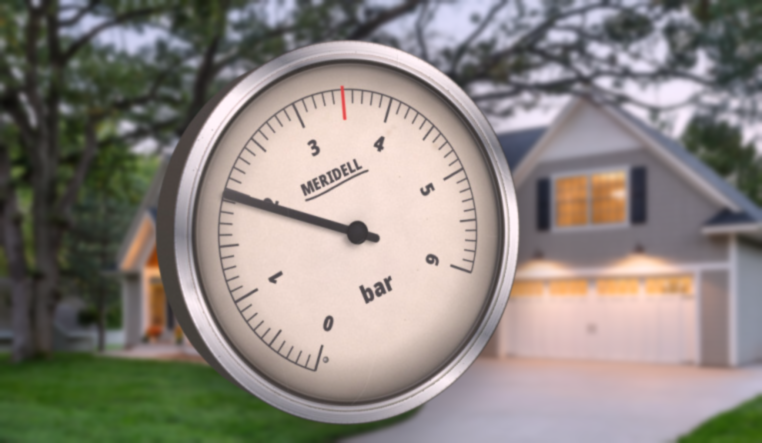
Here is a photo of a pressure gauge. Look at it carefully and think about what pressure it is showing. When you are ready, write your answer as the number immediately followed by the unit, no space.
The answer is 1.95bar
